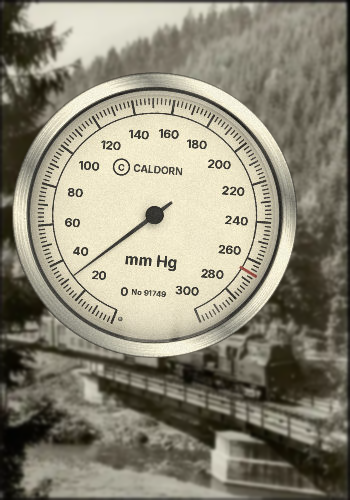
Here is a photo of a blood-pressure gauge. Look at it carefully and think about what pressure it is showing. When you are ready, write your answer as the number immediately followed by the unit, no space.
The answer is 30mmHg
